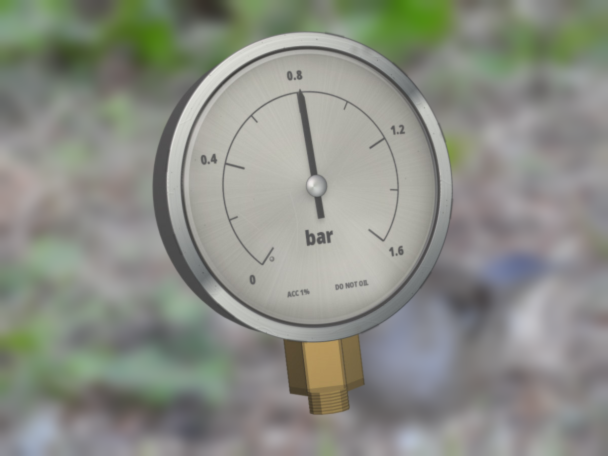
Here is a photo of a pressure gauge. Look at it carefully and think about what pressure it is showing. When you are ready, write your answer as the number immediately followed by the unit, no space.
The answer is 0.8bar
